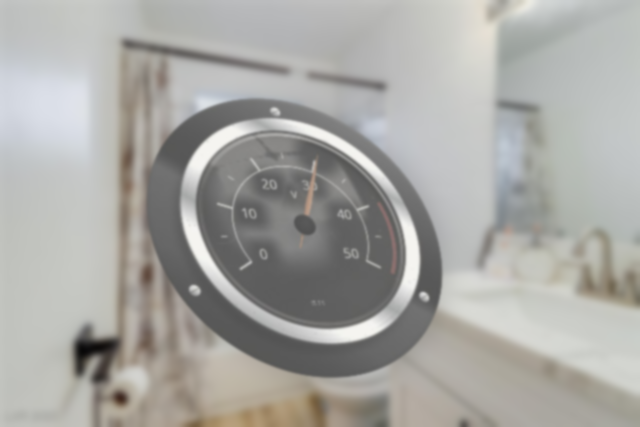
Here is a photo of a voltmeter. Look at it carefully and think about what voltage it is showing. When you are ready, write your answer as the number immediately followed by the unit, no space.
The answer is 30V
